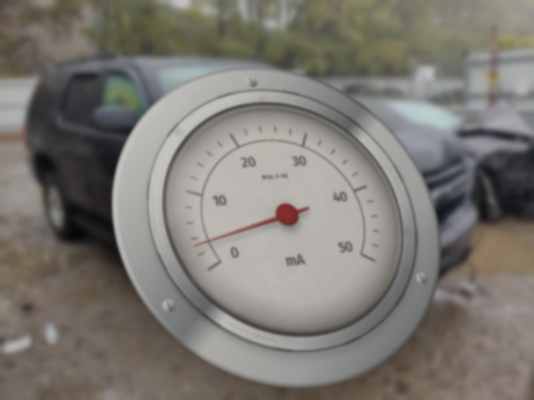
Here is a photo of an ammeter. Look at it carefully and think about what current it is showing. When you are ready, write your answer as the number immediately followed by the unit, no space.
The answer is 3mA
